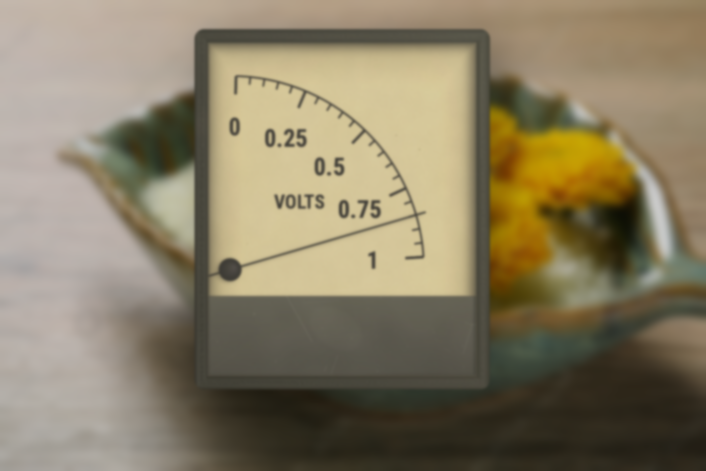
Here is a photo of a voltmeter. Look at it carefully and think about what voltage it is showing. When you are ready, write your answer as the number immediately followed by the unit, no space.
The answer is 0.85V
